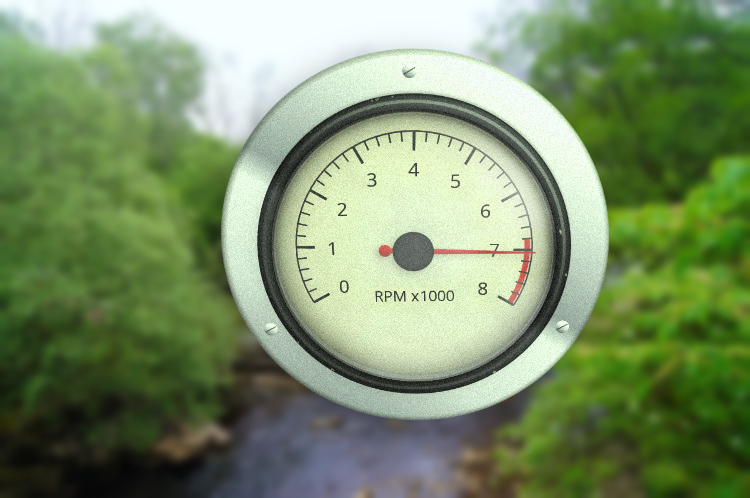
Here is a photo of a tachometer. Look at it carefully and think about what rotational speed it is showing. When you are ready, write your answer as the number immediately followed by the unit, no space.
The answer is 7000rpm
